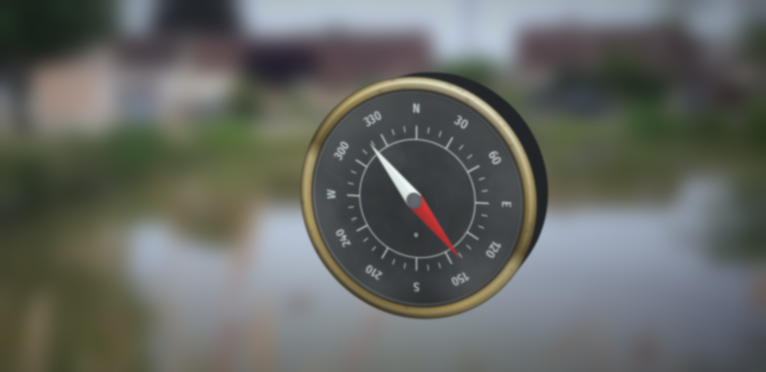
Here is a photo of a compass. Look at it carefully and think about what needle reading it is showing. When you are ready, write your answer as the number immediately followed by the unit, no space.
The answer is 140°
